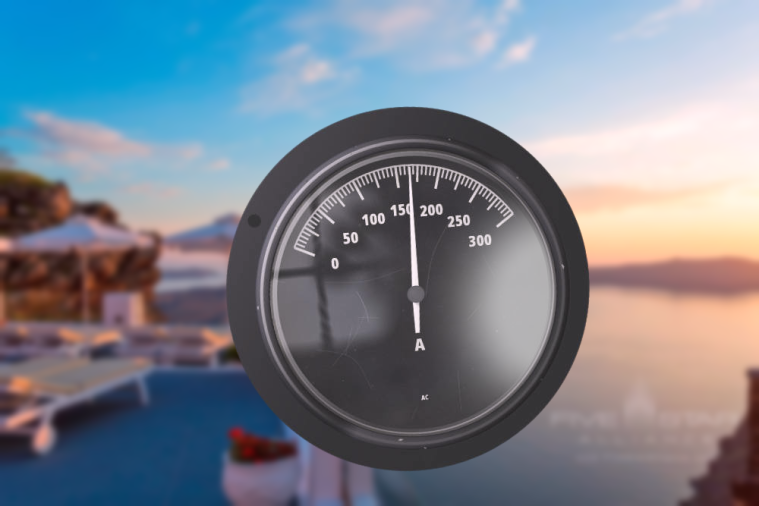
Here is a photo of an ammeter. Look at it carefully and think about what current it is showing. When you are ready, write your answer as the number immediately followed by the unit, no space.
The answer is 165A
